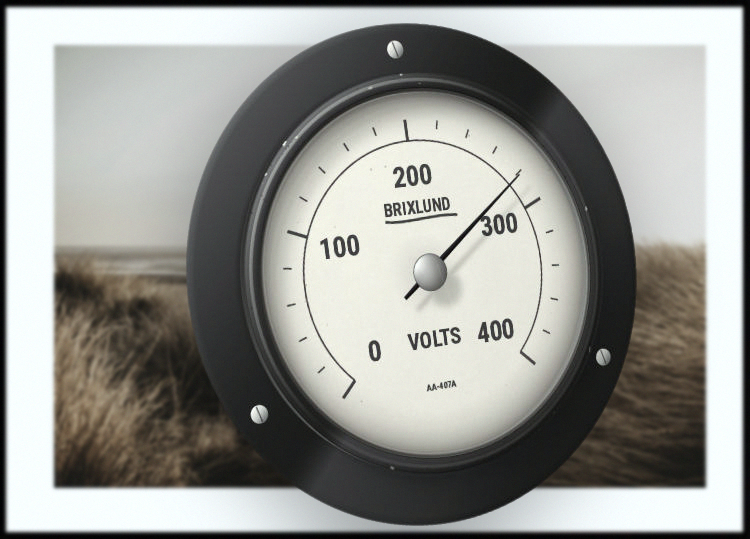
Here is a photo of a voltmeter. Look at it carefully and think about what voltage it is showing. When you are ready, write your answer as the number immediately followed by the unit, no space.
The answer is 280V
